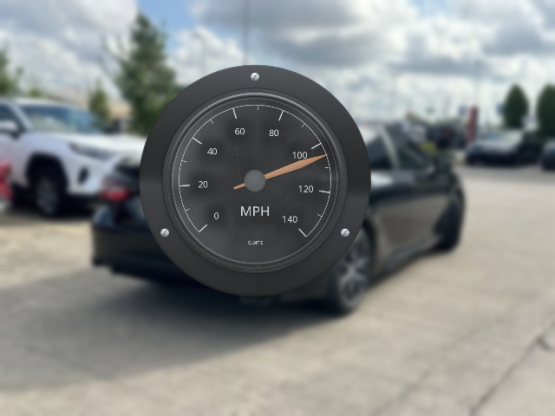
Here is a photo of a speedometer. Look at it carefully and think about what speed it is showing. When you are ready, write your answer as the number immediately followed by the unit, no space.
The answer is 105mph
